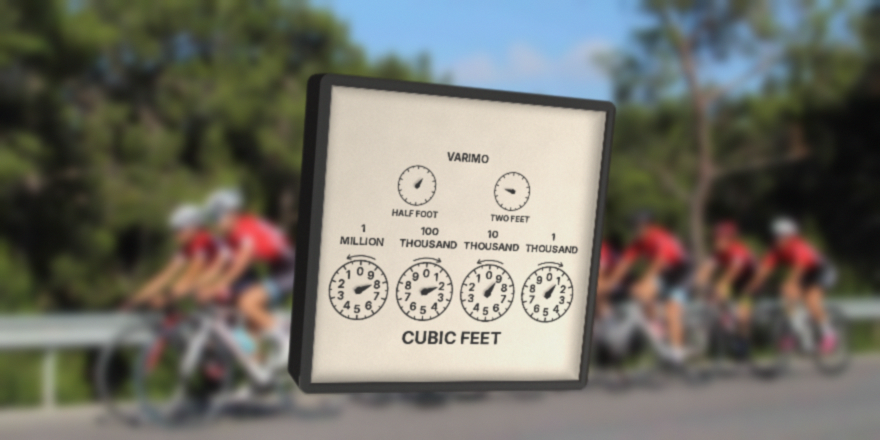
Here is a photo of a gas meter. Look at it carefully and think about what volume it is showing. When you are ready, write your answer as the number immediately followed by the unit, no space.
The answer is 819100ft³
